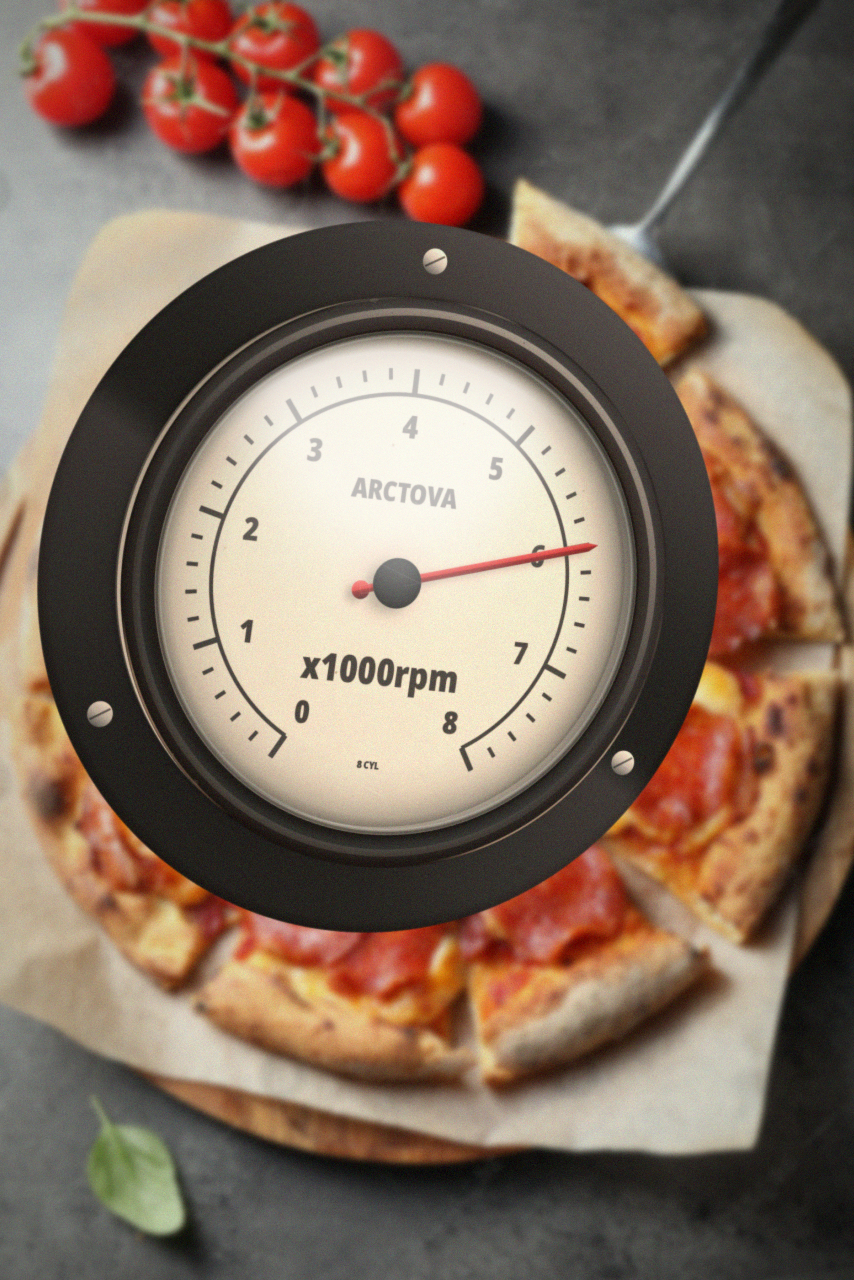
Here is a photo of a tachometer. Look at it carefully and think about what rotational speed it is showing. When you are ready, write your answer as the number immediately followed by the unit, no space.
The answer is 6000rpm
